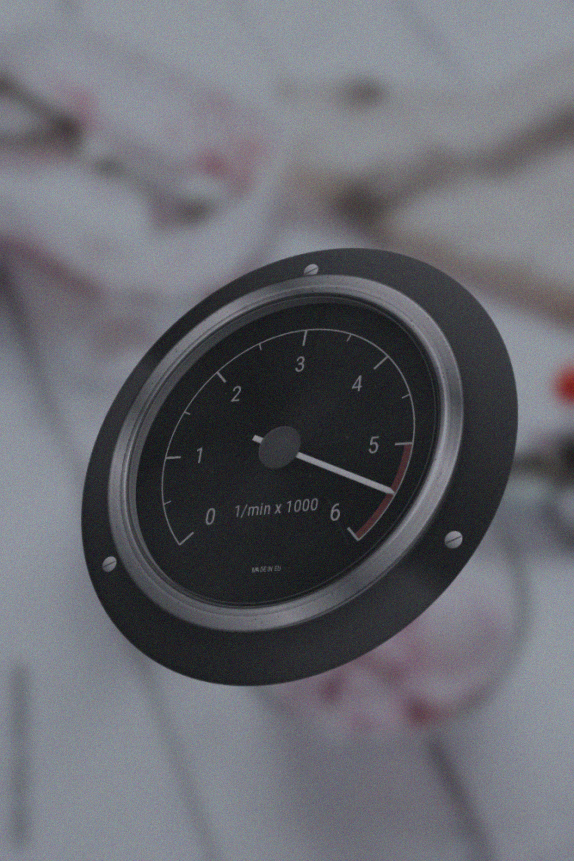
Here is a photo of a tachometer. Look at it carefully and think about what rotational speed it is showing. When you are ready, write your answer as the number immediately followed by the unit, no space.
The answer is 5500rpm
